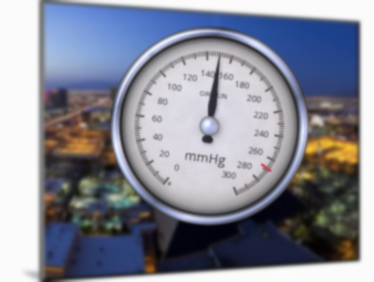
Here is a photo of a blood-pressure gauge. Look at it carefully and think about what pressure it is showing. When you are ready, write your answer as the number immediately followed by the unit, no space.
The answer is 150mmHg
